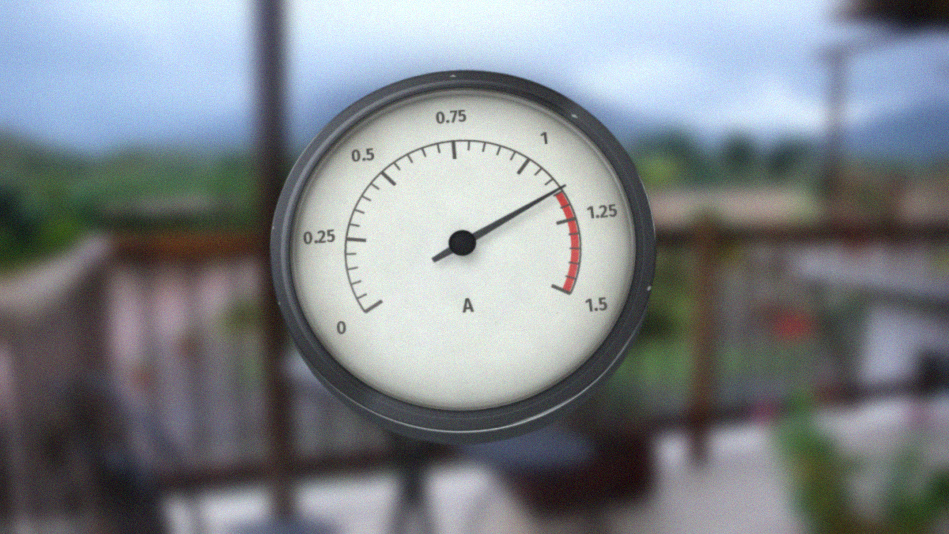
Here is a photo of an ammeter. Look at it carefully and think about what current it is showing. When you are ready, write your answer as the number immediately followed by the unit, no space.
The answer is 1.15A
